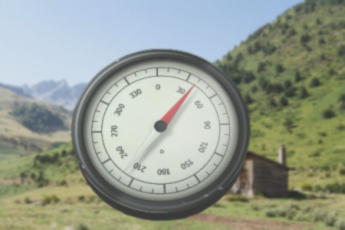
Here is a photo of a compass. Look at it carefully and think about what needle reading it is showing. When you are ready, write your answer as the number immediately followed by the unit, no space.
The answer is 40°
